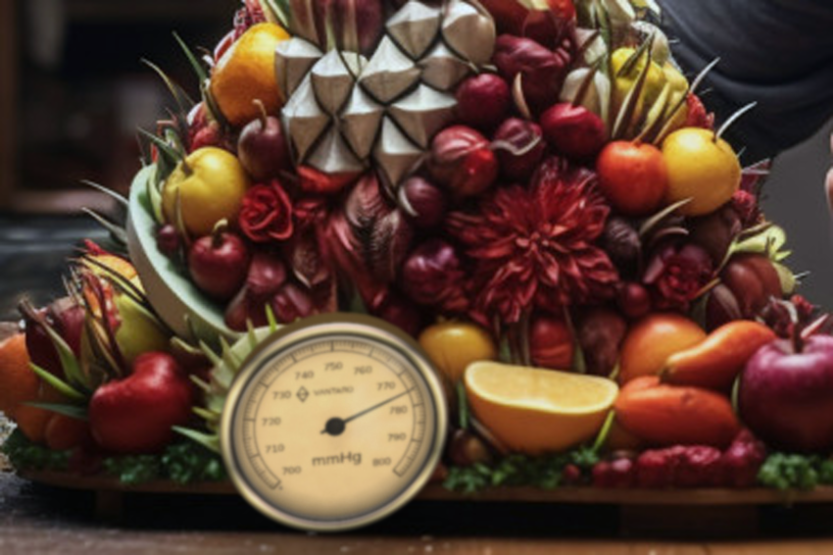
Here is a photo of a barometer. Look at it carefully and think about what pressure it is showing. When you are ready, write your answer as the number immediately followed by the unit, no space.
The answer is 775mmHg
